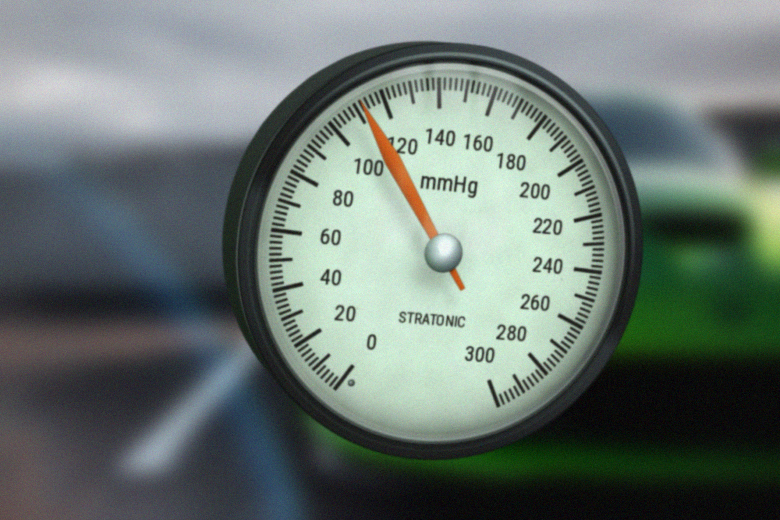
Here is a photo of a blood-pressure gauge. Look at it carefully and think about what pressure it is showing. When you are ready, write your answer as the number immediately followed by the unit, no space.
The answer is 112mmHg
